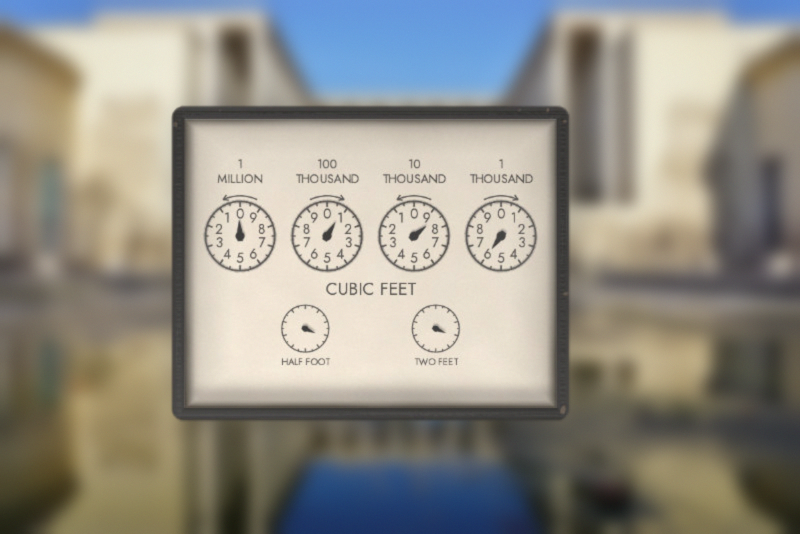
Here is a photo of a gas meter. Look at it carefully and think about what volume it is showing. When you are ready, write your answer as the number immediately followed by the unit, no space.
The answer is 8600ft³
